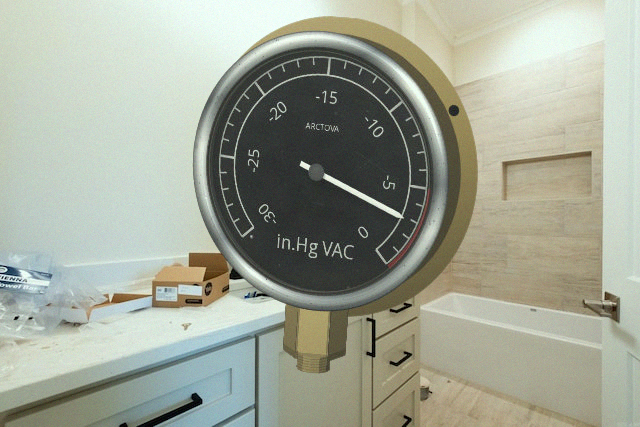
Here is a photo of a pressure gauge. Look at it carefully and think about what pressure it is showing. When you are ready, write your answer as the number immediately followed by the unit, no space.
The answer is -3inHg
